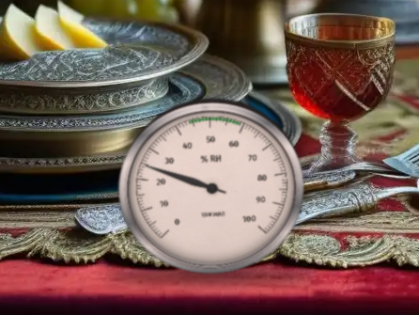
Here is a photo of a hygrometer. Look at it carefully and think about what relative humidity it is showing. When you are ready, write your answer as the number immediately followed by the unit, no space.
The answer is 25%
